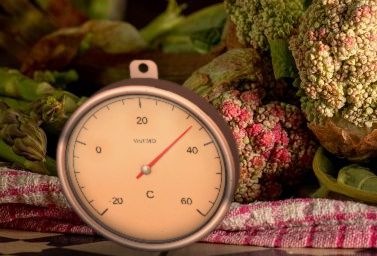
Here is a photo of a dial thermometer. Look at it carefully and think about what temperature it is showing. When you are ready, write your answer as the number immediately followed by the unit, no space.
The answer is 34°C
